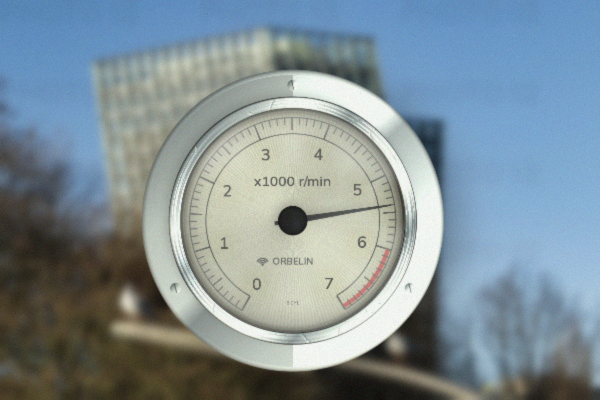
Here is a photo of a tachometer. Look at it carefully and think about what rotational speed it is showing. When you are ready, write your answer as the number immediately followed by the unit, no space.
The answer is 5400rpm
